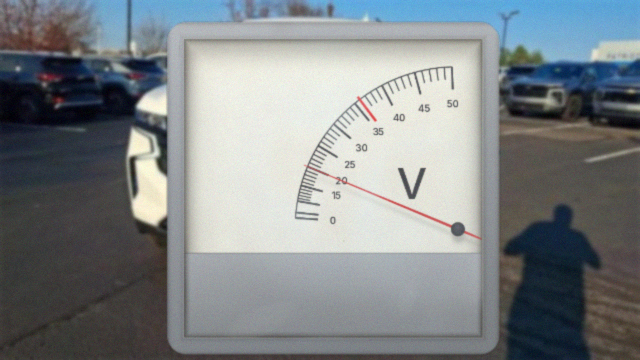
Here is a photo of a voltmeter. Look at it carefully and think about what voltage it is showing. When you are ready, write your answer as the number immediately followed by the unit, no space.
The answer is 20V
